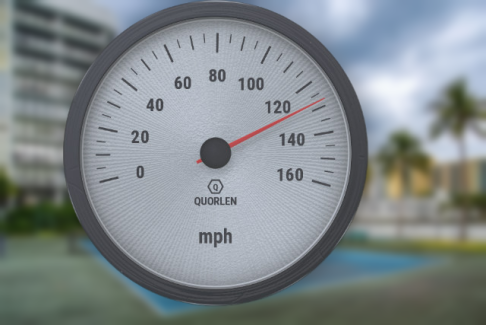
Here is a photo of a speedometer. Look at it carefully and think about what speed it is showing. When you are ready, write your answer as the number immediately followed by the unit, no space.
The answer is 127.5mph
